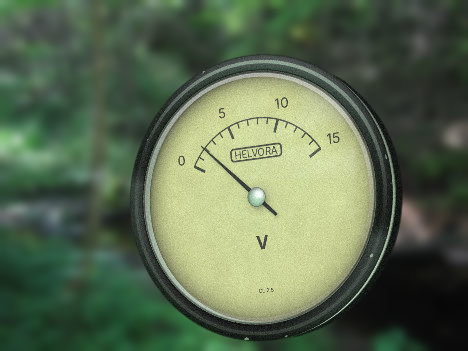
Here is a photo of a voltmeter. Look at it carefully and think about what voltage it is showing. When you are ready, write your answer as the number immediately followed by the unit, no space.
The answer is 2V
